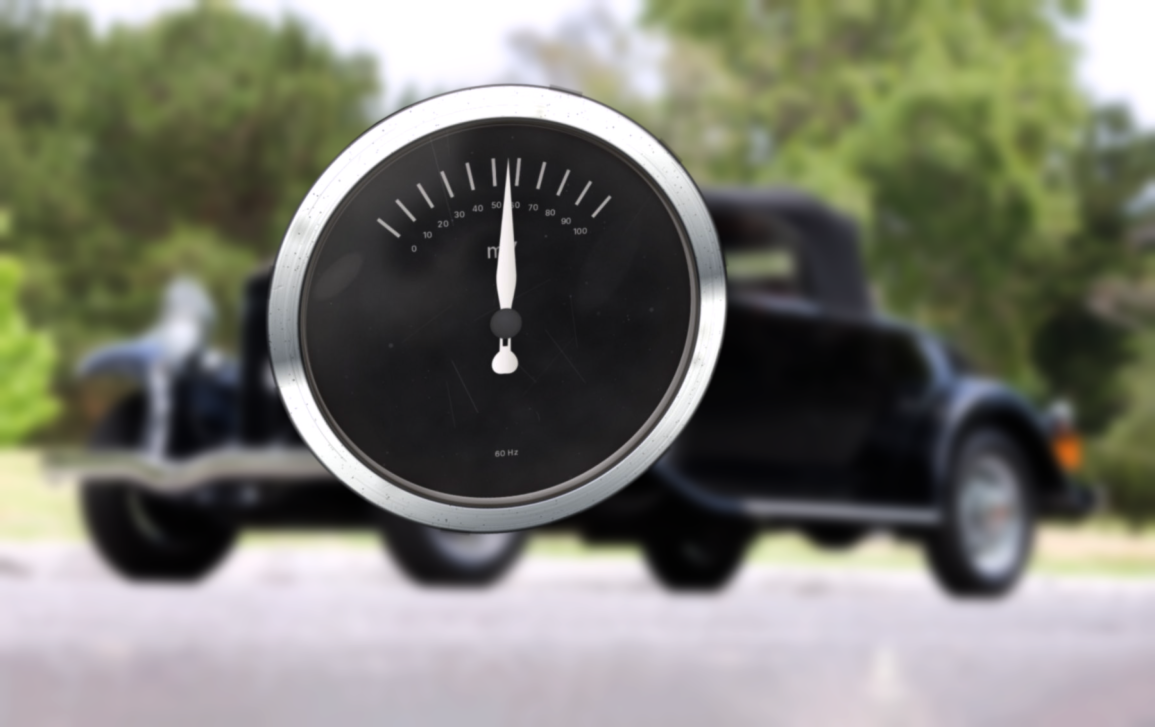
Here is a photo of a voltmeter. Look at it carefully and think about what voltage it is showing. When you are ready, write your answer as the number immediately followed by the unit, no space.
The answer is 55mV
